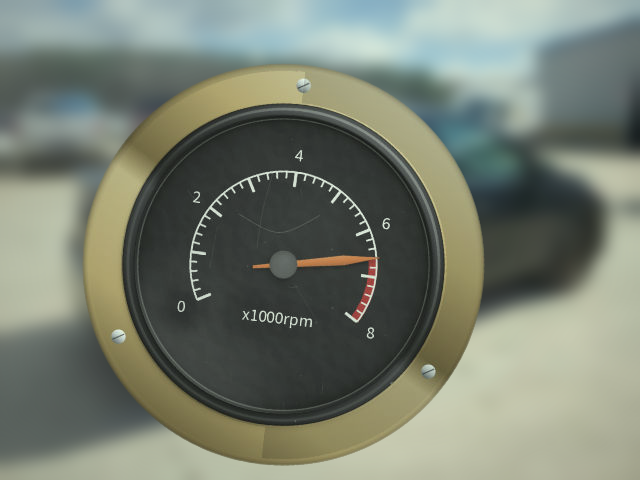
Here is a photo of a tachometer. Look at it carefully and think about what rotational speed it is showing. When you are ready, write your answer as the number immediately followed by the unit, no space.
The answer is 6600rpm
